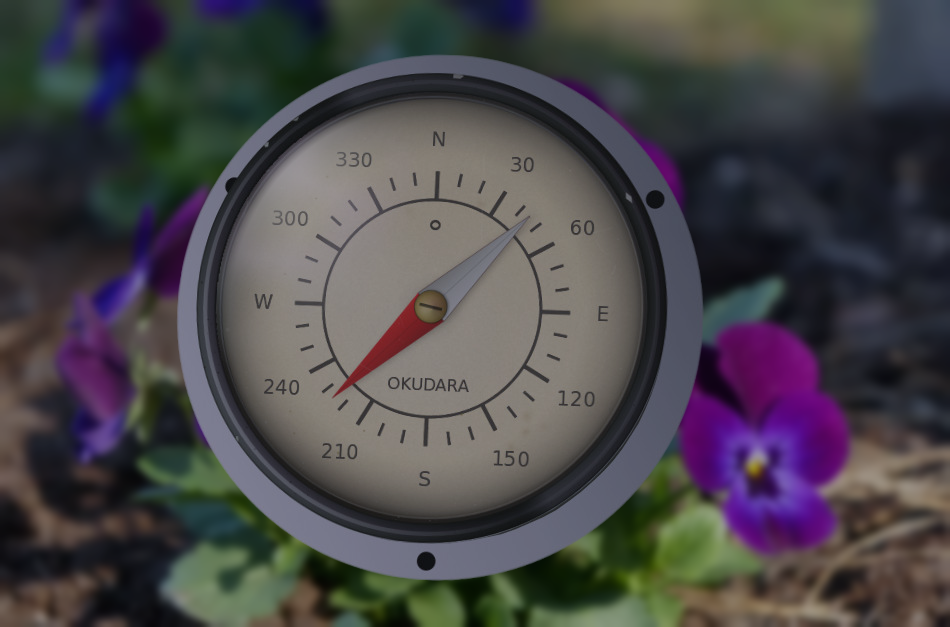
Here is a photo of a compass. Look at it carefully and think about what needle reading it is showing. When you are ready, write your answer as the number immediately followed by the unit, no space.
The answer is 225°
